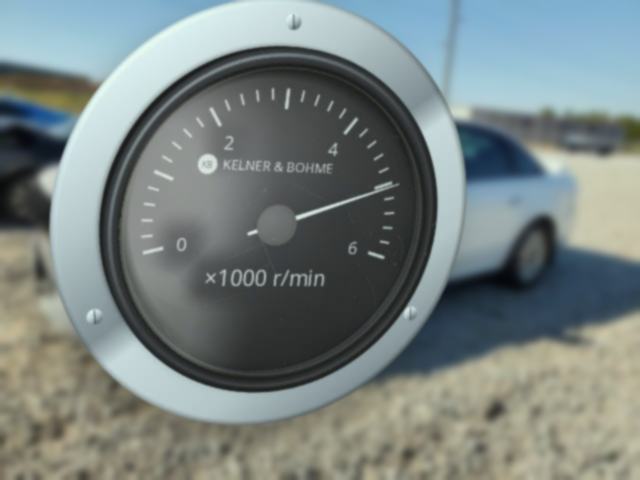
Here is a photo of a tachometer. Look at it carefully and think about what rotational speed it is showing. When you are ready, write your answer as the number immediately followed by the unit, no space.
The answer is 5000rpm
